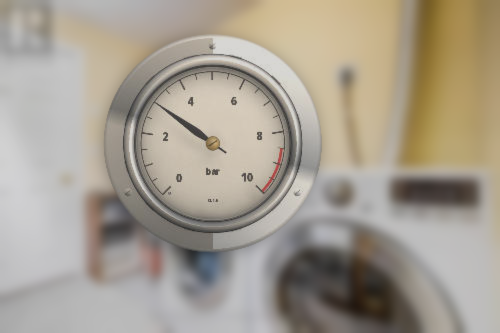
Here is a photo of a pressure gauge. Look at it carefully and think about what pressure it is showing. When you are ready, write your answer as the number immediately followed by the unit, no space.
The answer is 3bar
